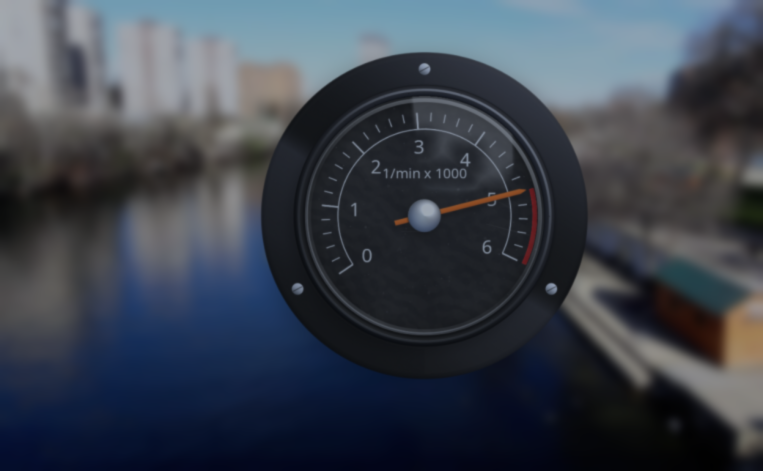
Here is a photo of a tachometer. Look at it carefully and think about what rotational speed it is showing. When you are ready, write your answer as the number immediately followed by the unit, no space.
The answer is 5000rpm
